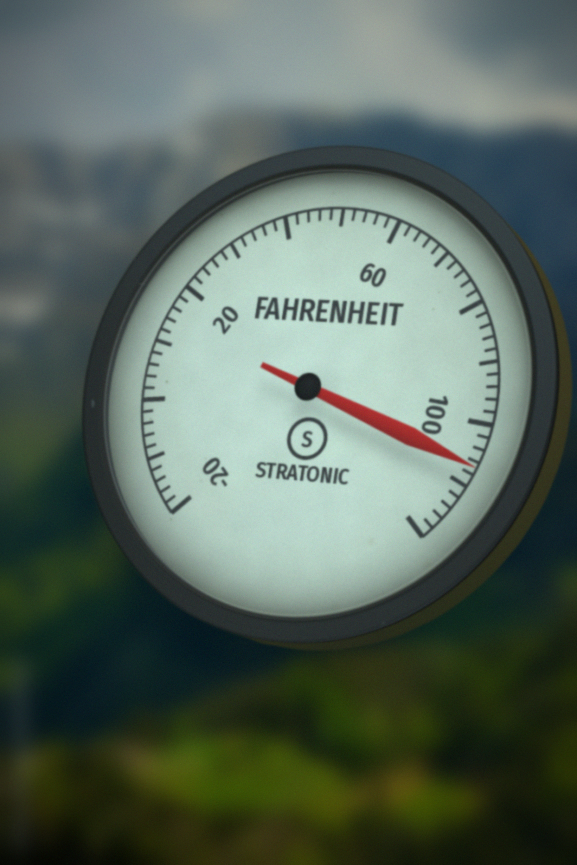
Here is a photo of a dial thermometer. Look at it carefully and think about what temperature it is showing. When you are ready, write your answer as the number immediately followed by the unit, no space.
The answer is 107°F
